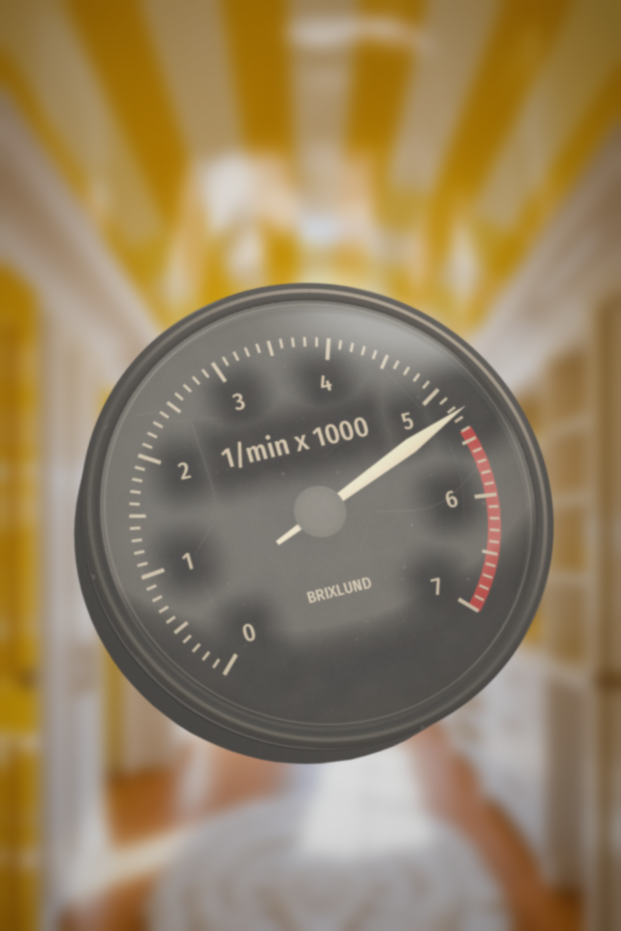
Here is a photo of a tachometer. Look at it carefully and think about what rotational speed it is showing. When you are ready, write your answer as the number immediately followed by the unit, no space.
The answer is 5250rpm
